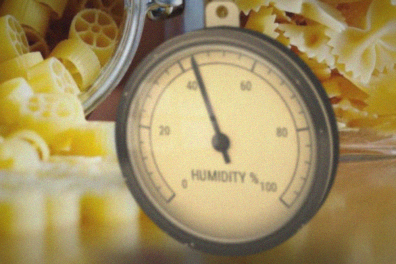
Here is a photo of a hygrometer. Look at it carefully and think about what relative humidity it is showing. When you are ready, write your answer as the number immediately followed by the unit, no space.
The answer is 44%
